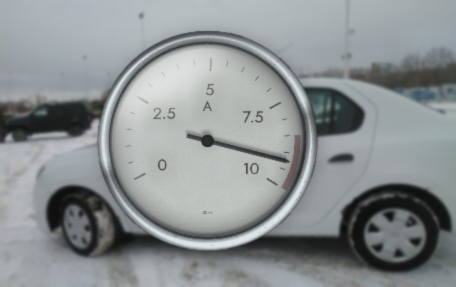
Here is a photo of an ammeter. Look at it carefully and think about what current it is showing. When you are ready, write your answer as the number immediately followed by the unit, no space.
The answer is 9.25A
